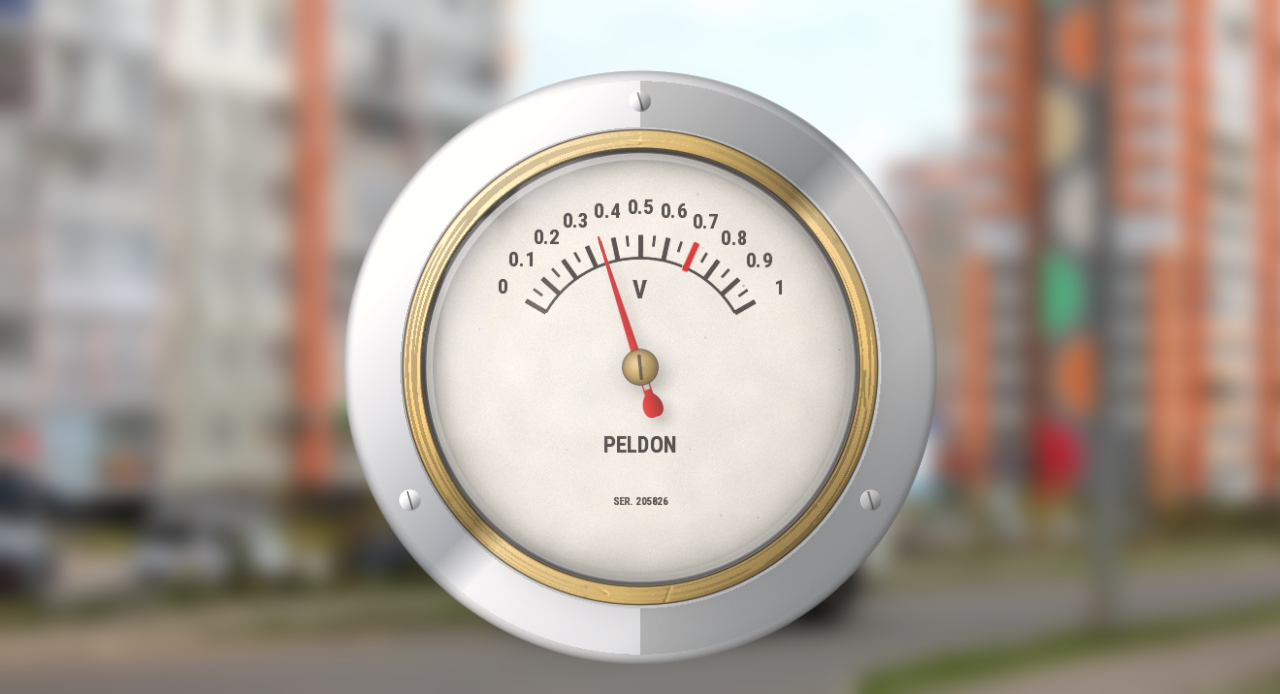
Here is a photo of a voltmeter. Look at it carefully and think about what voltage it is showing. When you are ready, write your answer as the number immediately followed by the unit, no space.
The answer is 0.35V
